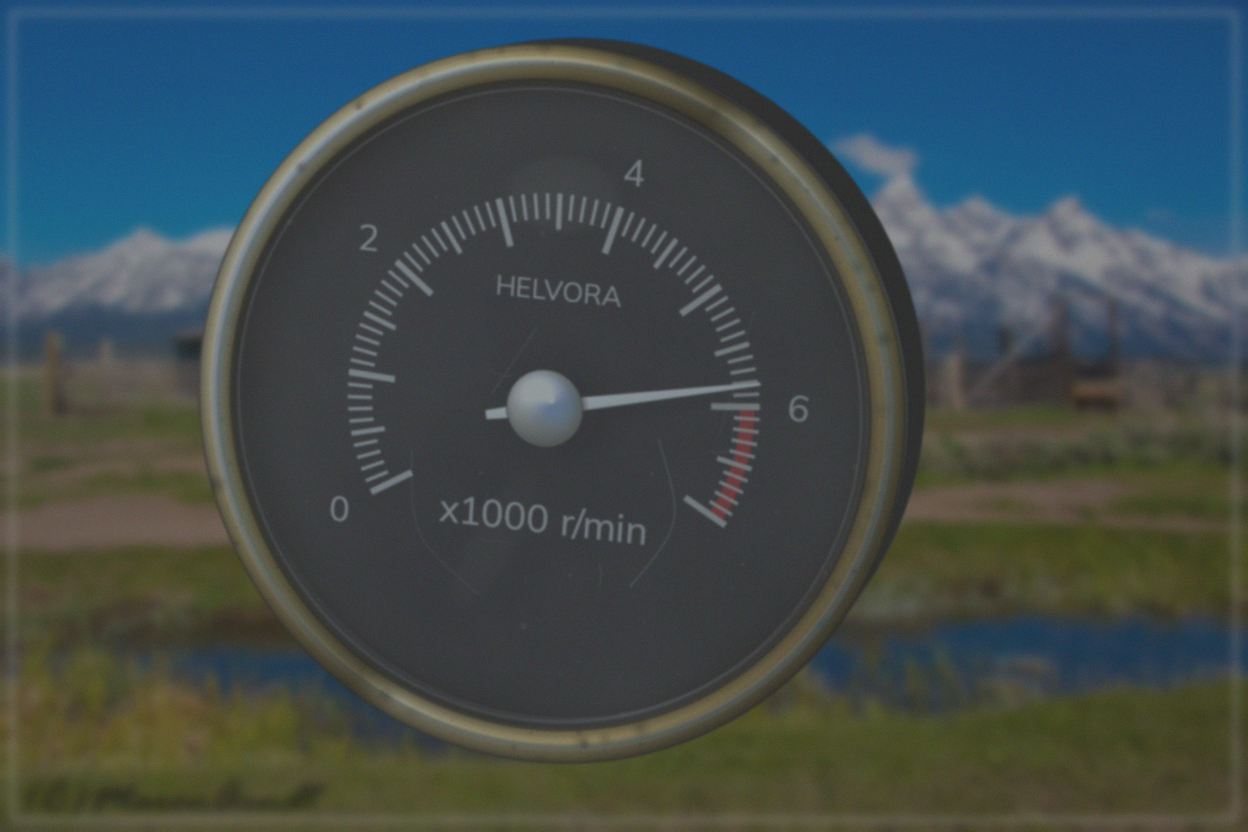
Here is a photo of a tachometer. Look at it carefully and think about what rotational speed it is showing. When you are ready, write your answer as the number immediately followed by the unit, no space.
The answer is 5800rpm
